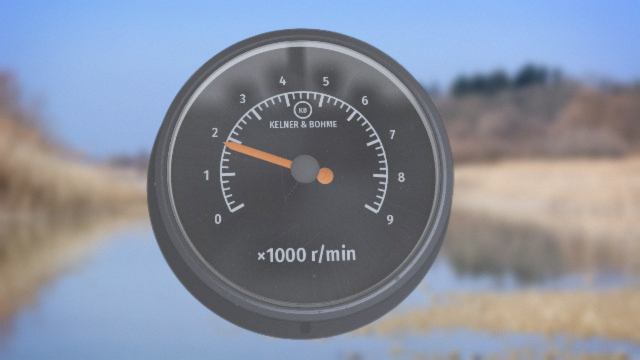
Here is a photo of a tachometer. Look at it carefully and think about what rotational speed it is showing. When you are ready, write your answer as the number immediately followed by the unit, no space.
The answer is 1800rpm
